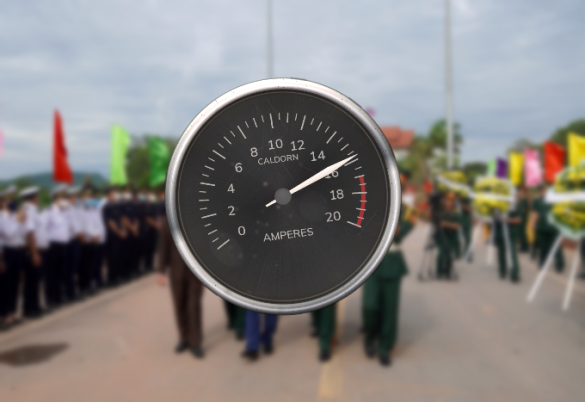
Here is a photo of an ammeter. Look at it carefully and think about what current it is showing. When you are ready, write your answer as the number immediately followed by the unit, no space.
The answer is 15.75A
